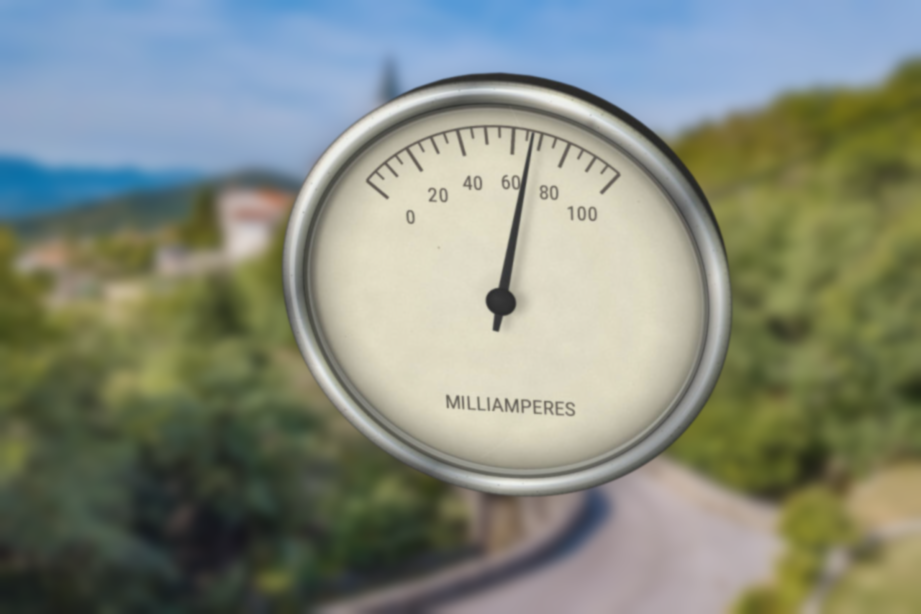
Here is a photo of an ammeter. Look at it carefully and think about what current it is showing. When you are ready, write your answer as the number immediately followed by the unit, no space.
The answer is 67.5mA
